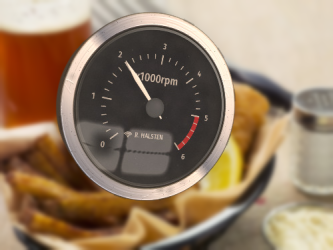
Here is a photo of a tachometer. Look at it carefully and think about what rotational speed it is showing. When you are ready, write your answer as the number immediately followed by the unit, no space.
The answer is 2000rpm
